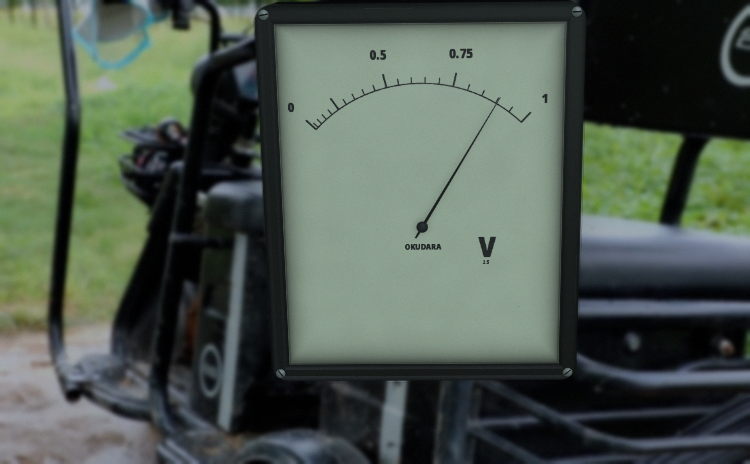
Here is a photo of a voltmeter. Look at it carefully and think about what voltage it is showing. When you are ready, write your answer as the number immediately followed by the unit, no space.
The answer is 0.9V
